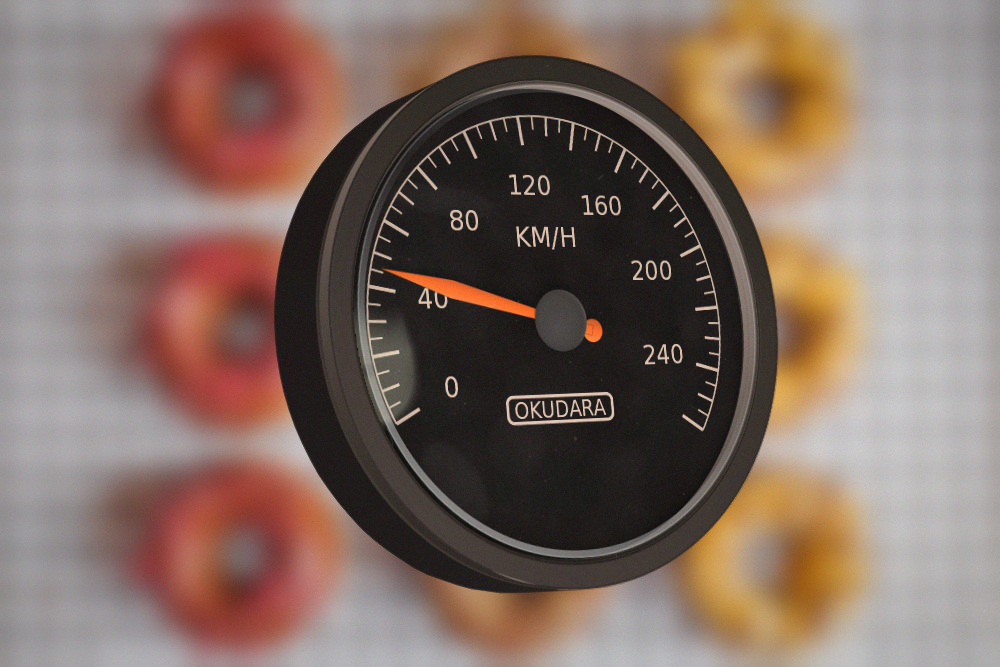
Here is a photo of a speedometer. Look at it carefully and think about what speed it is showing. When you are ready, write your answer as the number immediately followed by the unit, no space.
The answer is 45km/h
